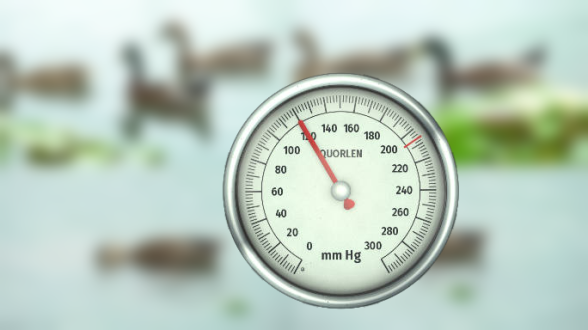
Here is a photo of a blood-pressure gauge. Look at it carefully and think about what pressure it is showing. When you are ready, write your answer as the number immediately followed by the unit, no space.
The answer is 120mmHg
